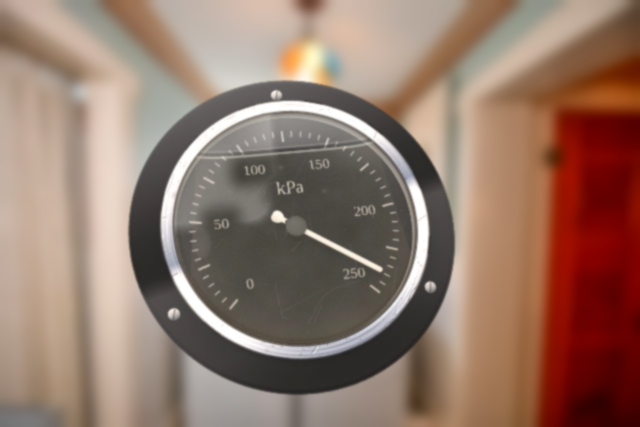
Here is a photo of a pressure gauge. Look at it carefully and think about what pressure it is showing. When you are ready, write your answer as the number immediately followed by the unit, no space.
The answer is 240kPa
